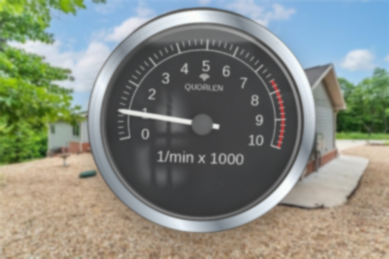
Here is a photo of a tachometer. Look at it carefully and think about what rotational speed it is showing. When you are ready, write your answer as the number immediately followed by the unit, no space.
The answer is 1000rpm
